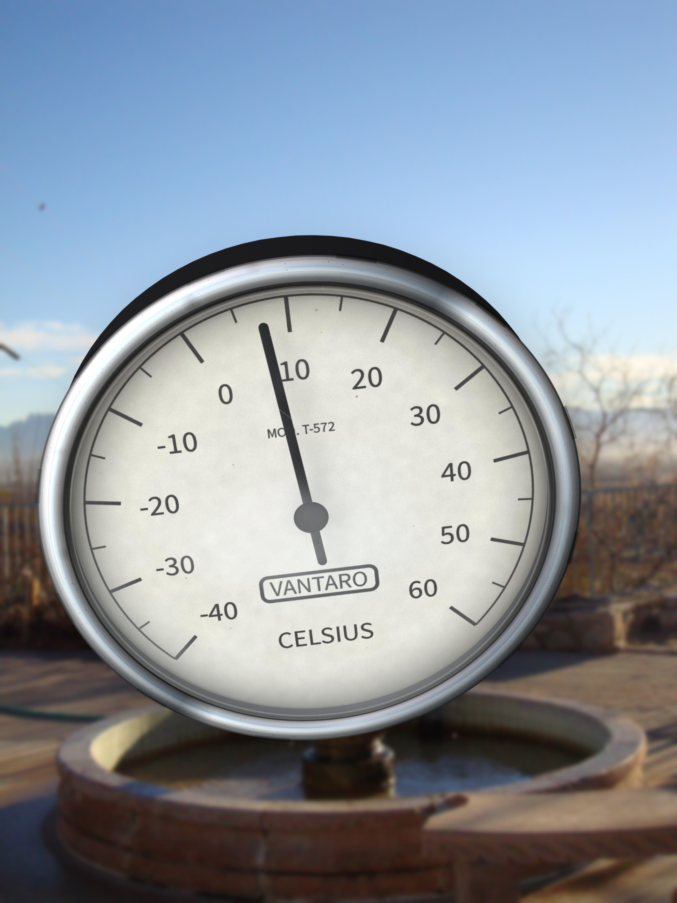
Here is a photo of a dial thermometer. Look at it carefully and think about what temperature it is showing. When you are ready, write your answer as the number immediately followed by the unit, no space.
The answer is 7.5°C
